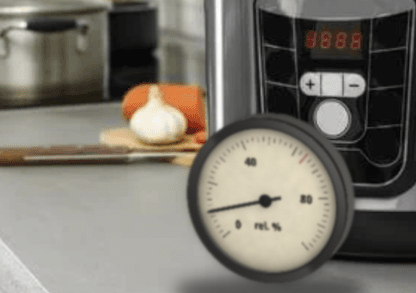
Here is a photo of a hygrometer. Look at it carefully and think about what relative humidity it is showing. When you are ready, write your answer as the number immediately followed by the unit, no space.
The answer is 10%
